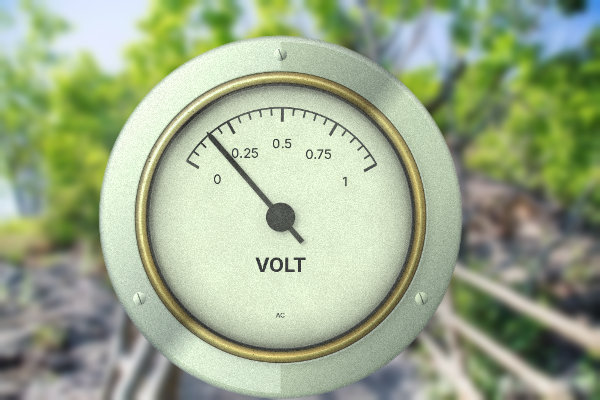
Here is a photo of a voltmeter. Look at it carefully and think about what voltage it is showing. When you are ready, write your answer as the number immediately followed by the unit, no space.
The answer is 0.15V
